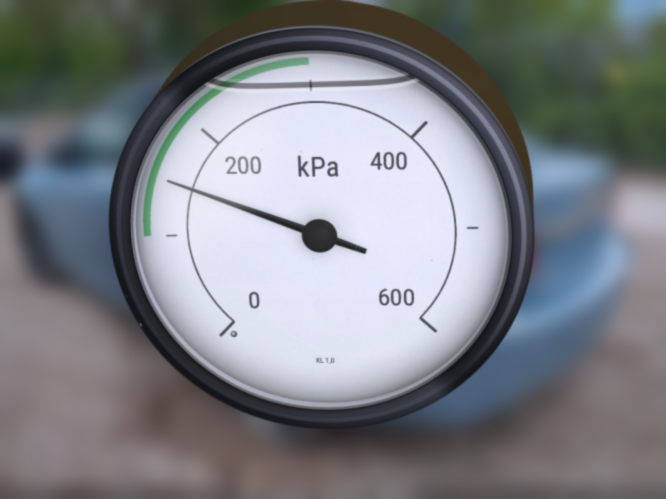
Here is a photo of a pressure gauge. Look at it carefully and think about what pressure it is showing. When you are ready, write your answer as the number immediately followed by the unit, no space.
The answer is 150kPa
